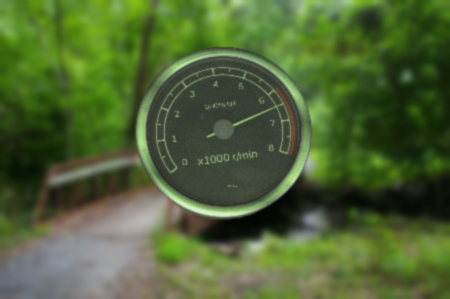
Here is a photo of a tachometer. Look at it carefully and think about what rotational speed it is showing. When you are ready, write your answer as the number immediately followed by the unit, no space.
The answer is 6500rpm
